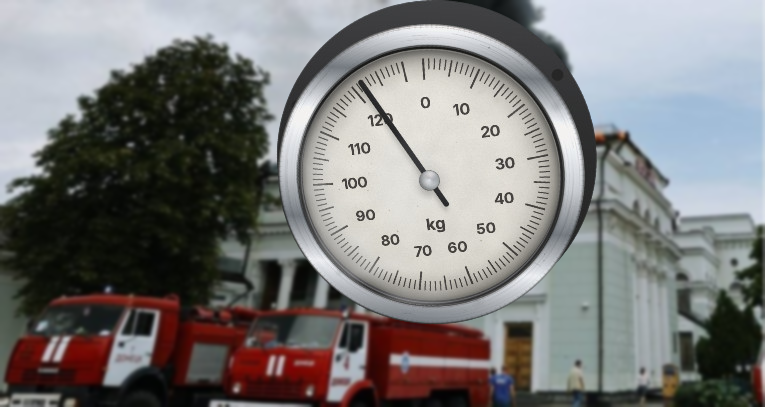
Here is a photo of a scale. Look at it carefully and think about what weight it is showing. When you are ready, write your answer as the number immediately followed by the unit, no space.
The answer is 122kg
